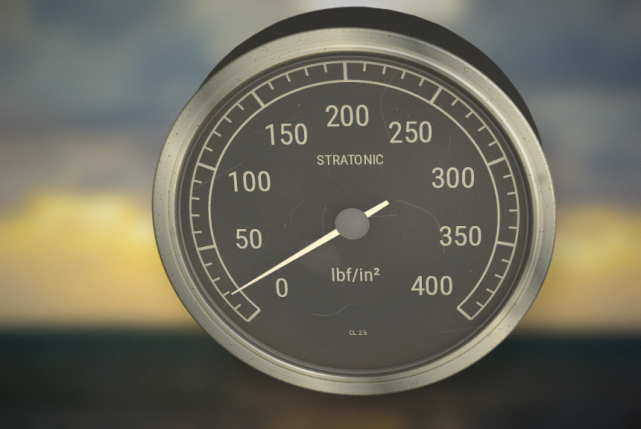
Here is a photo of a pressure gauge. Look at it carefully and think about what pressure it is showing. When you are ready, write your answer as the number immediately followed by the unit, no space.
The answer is 20psi
